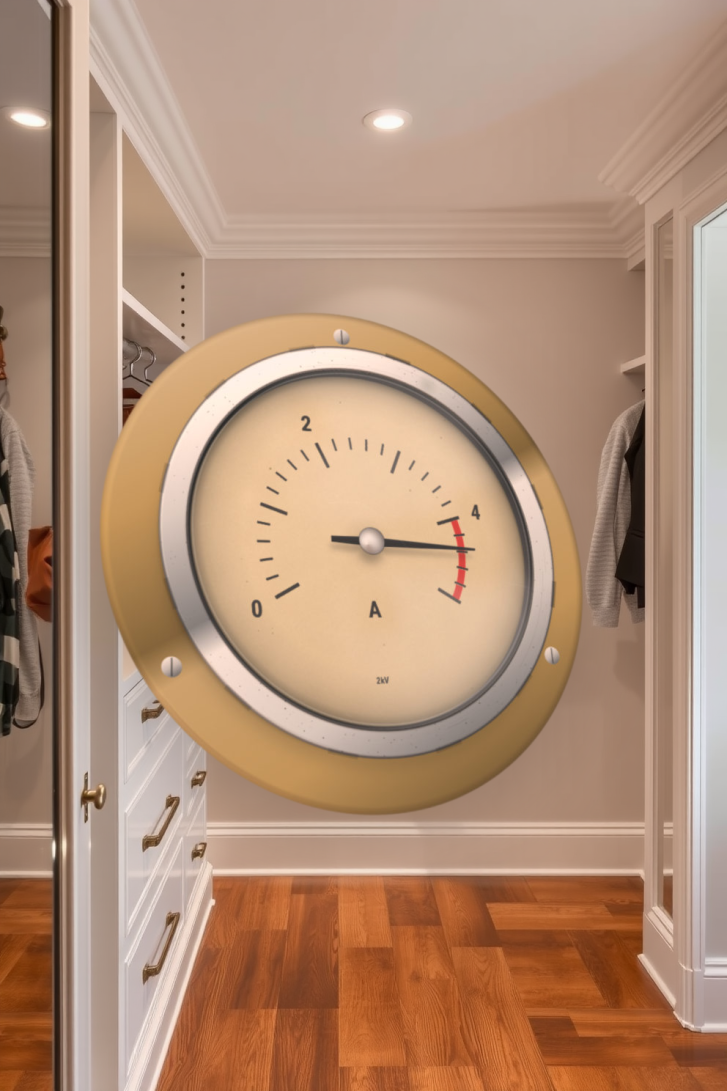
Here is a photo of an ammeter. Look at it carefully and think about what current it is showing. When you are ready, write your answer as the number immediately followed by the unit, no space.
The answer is 4.4A
